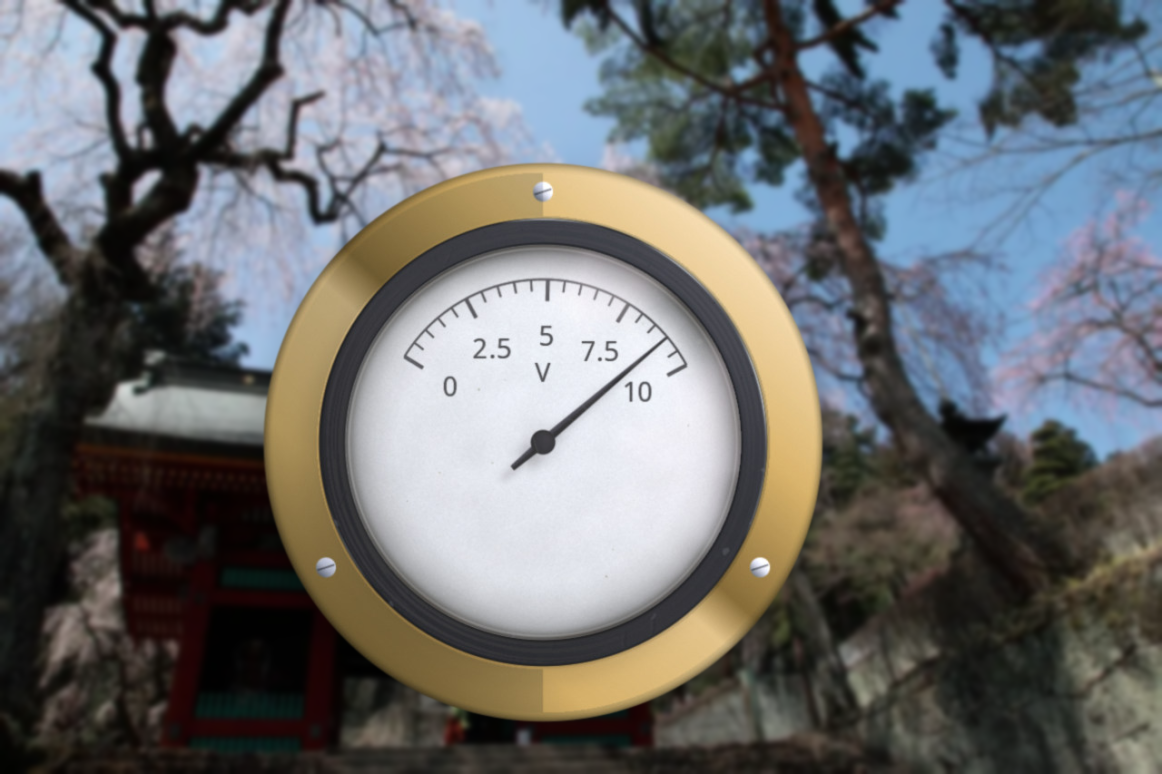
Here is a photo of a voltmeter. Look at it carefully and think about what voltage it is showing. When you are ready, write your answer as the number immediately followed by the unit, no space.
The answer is 9V
